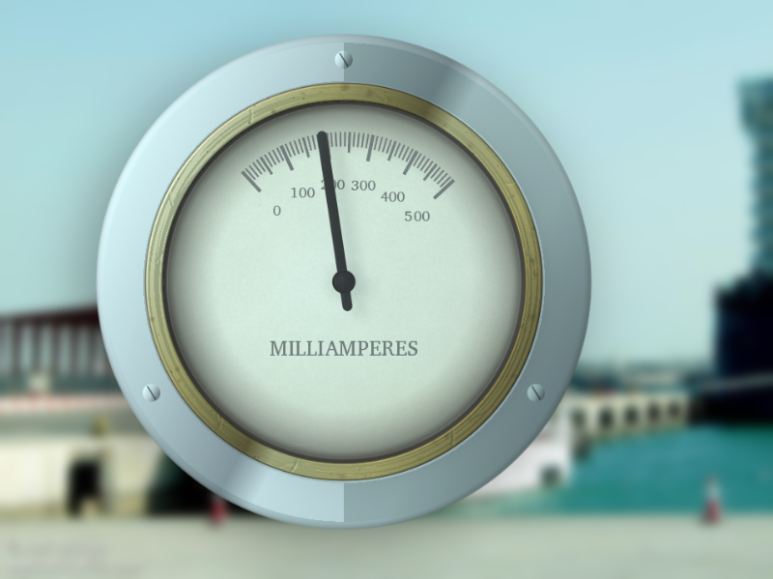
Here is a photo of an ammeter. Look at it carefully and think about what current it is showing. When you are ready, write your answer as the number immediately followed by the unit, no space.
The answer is 190mA
